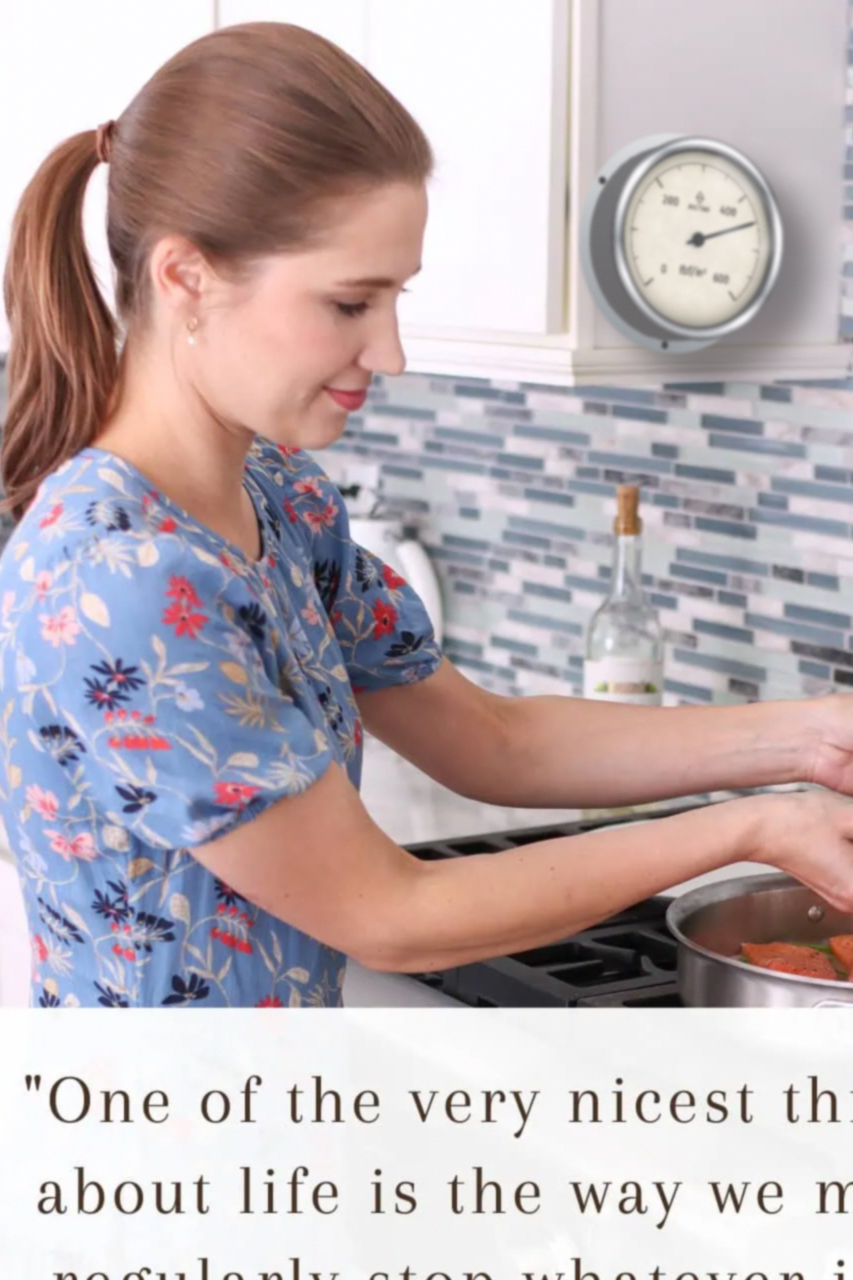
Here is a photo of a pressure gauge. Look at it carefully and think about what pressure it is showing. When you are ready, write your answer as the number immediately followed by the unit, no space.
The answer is 450psi
